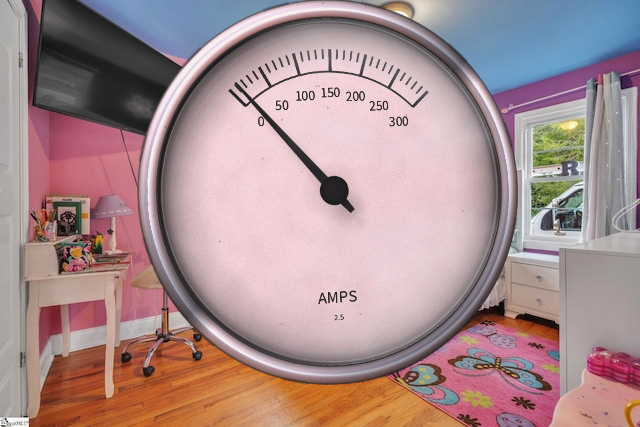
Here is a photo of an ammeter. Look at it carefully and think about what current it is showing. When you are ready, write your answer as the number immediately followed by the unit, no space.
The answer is 10A
